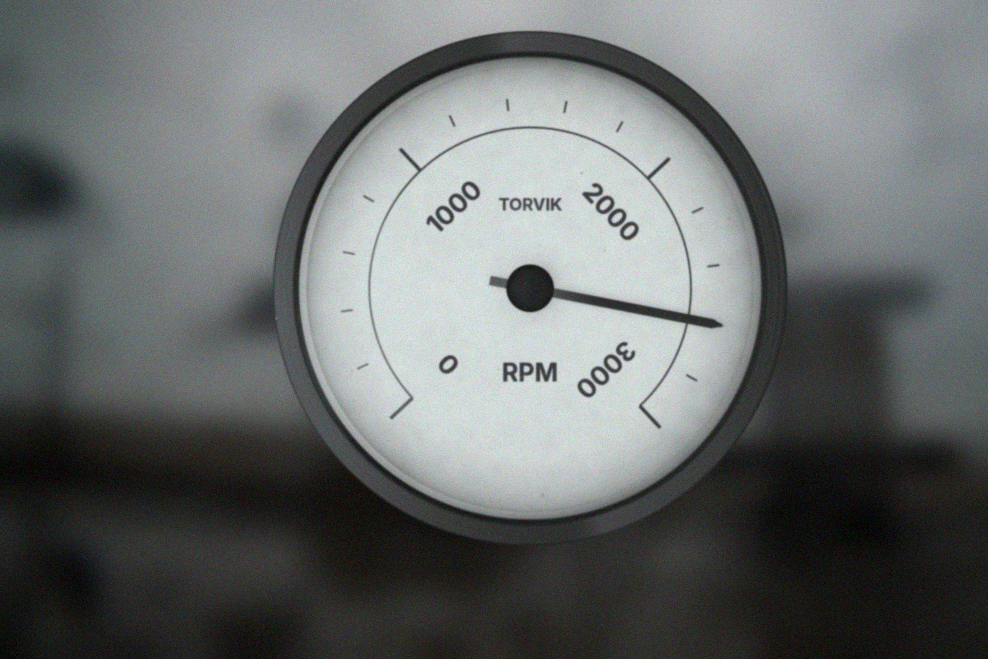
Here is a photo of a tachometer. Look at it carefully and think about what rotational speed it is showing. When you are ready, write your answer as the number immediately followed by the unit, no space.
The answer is 2600rpm
